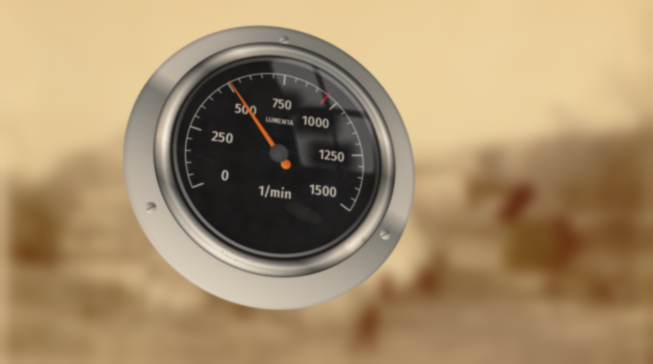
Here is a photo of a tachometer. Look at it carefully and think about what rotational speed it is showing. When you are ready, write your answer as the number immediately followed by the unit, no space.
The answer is 500rpm
